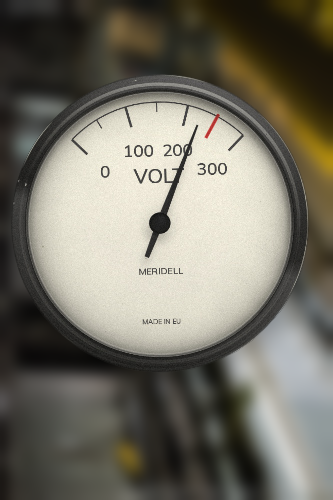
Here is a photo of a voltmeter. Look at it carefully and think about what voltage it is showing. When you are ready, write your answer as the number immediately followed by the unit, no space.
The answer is 225V
